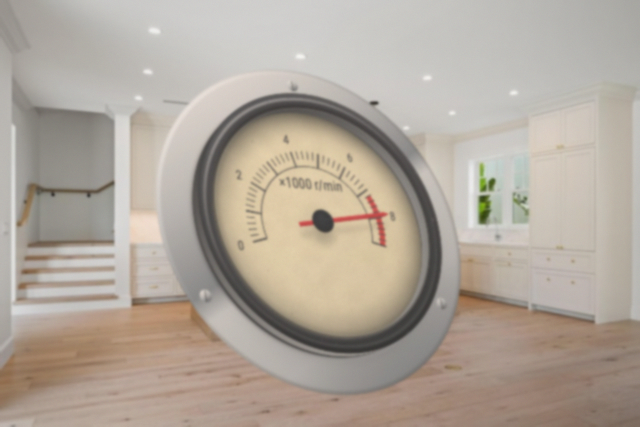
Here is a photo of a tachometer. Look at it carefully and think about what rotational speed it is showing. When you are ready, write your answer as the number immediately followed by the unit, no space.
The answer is 8000rpm
